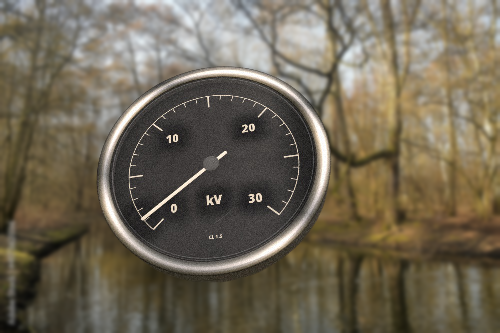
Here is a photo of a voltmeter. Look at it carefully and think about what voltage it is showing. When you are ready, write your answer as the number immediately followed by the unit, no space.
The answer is 1kV
